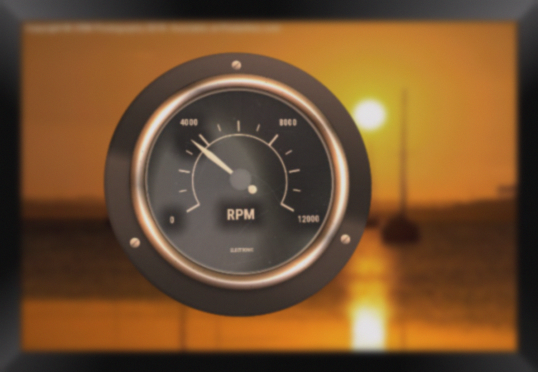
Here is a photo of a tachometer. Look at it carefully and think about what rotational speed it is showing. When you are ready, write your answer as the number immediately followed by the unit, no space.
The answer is 3500rpm
